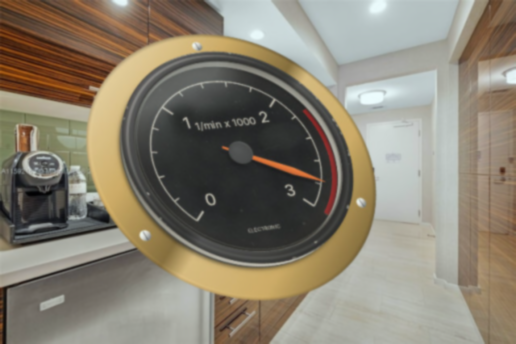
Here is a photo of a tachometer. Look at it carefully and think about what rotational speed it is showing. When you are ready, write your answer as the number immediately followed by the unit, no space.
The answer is 2800rpm
